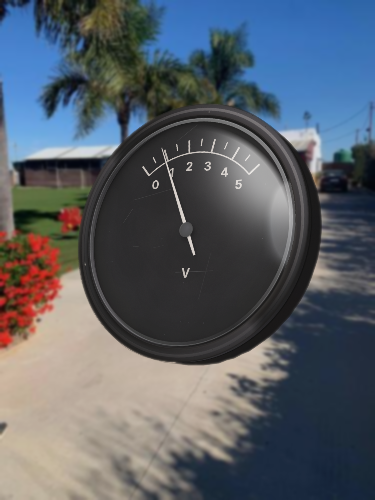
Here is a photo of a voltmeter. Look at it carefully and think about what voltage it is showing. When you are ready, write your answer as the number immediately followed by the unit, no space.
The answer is 1V
